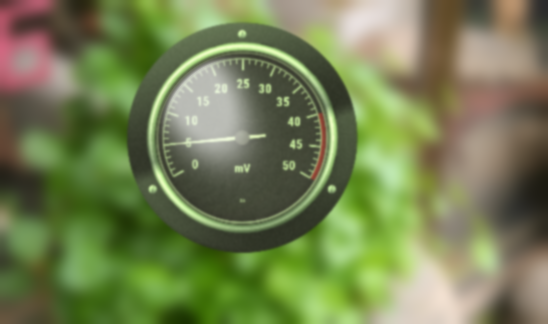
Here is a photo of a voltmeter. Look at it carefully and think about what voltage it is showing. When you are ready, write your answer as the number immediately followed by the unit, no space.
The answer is 5mV
